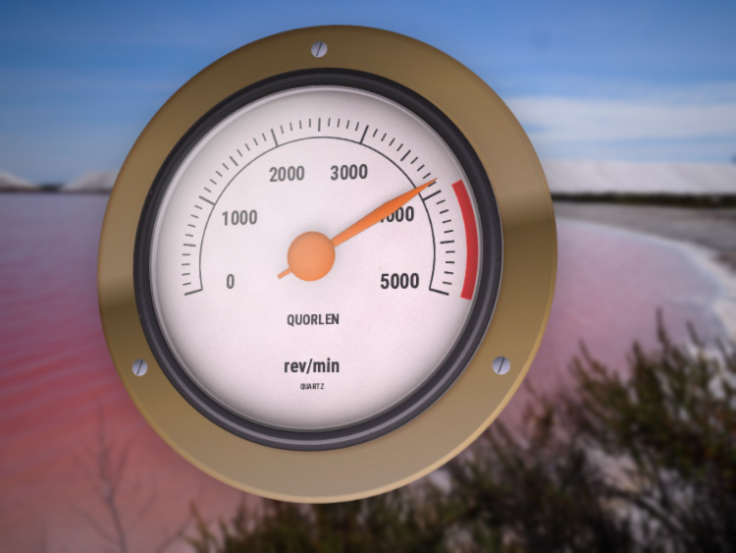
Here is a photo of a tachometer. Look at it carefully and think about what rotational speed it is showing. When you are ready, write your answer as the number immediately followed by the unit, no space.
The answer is 3900rpm
